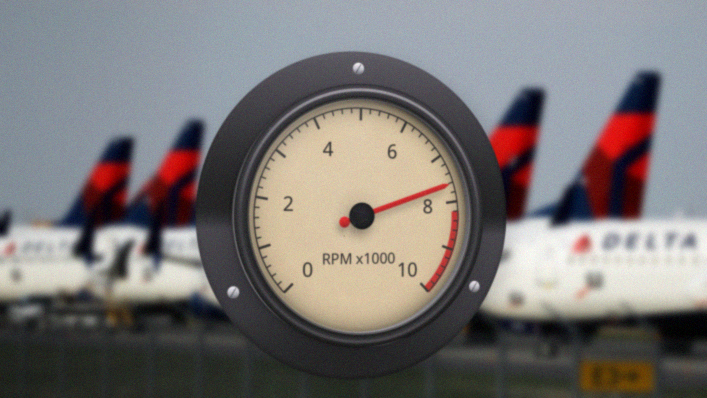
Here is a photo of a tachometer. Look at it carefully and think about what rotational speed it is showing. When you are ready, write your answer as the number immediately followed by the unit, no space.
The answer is 7600rpm
